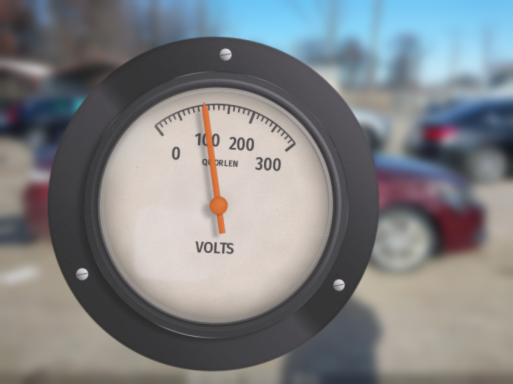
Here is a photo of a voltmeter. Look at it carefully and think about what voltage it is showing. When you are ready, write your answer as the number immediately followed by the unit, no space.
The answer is 100V
